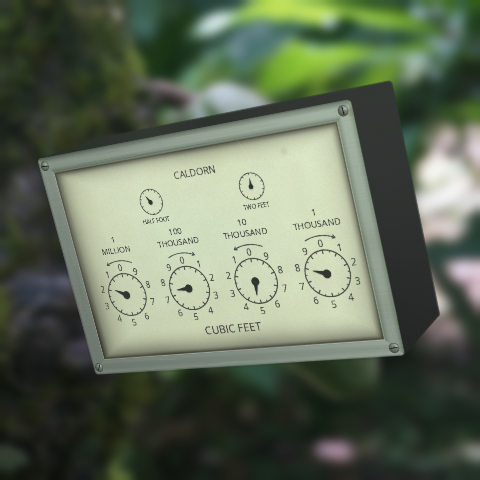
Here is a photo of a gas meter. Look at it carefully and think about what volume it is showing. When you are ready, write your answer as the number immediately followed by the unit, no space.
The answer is 174800ft³
